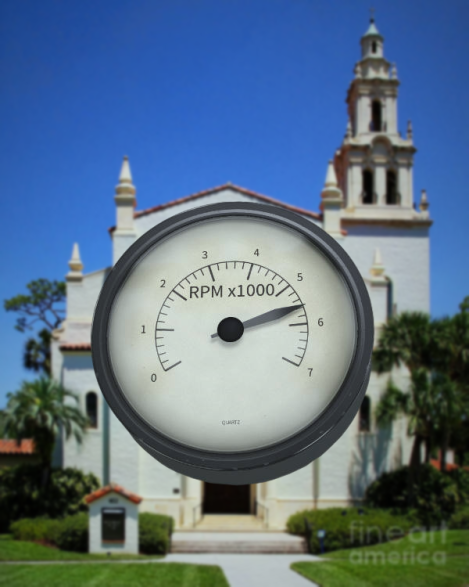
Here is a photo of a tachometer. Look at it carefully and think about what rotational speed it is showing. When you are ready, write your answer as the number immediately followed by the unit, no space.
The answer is 5600rpm
